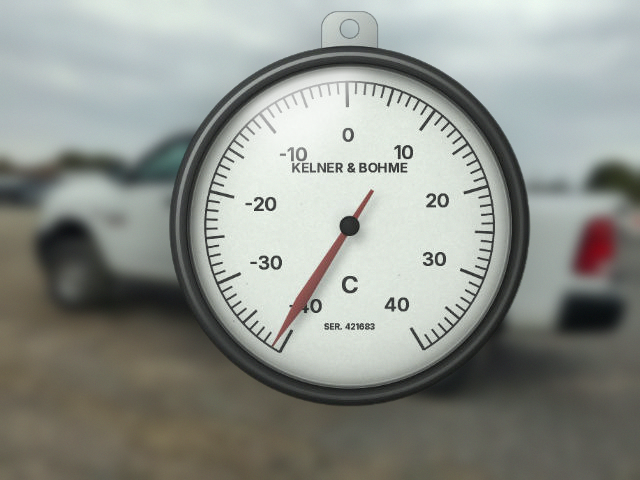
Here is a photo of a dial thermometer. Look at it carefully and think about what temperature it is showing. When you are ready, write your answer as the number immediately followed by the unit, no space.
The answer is -39°C
